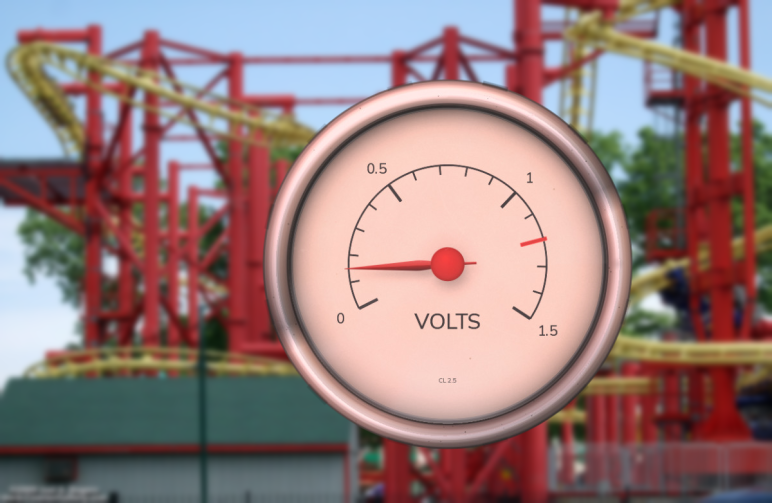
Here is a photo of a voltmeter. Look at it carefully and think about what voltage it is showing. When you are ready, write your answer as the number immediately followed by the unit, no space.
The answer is 0.15V
